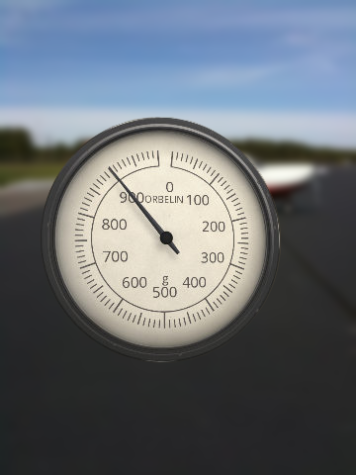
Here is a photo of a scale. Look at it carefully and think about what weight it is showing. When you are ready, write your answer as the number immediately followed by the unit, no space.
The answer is 900g
